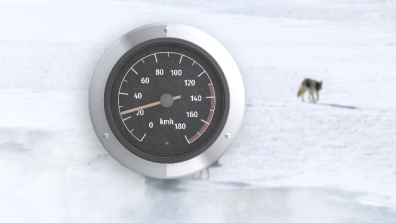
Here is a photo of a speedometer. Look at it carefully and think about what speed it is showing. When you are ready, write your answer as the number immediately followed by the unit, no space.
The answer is 25km/h
